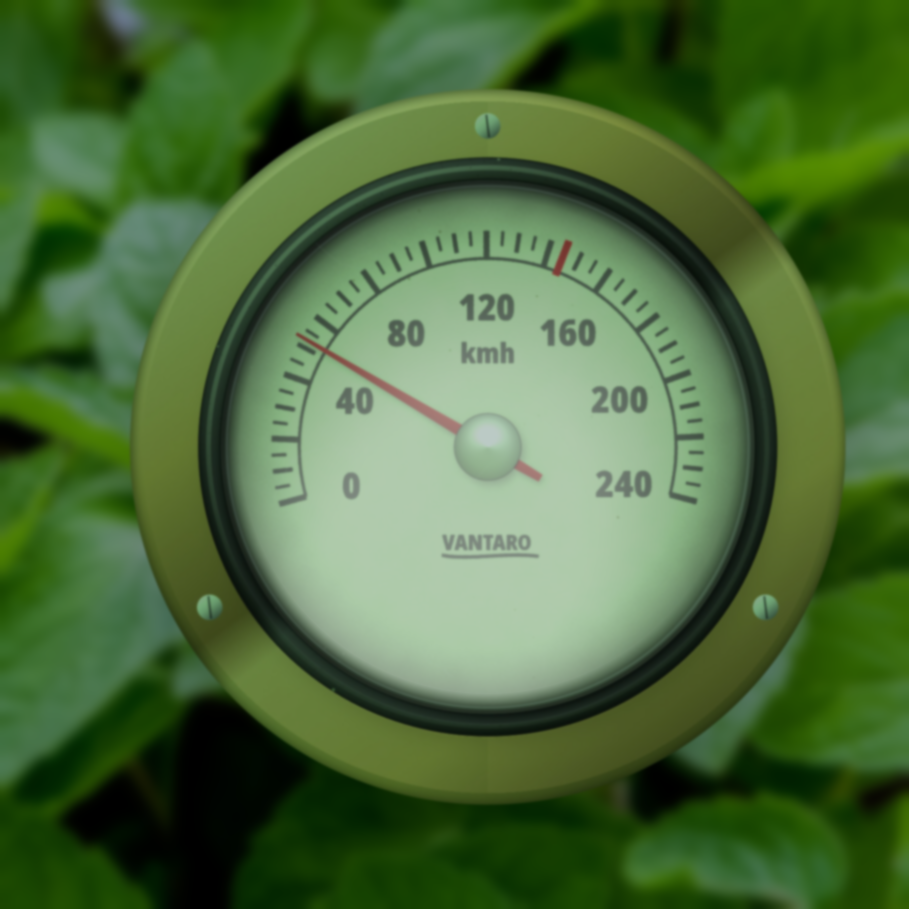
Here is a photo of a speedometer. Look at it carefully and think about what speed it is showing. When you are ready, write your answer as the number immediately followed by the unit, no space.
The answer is 52.5km/h
